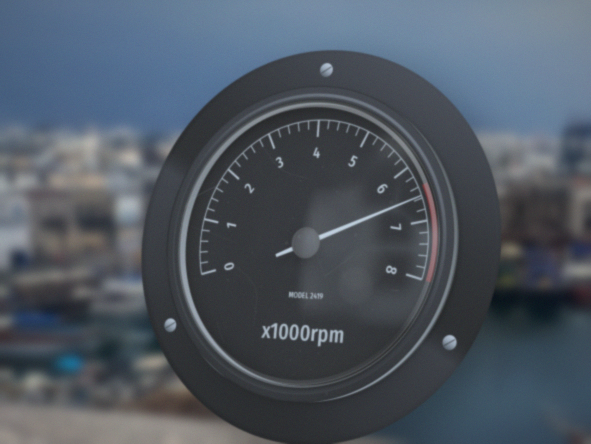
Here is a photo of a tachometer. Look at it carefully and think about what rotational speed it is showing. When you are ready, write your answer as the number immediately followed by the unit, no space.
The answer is 6600rpm
